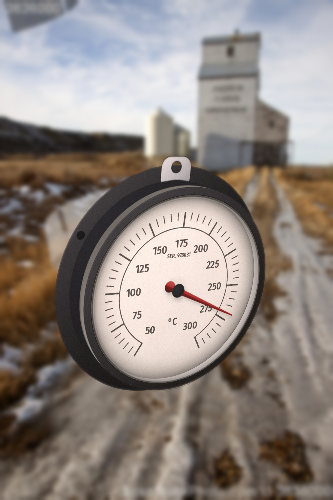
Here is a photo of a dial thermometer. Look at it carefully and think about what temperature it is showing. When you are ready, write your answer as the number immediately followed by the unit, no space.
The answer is 270°C
